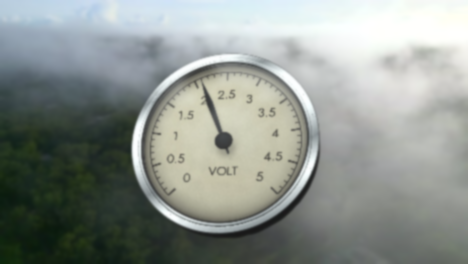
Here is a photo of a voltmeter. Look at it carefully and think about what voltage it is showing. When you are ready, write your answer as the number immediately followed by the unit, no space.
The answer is 2.1V
